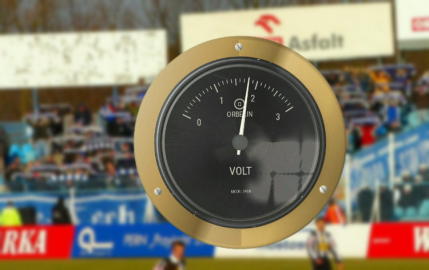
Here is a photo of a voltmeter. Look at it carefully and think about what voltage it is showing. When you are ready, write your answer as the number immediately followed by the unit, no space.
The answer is 1.8V
